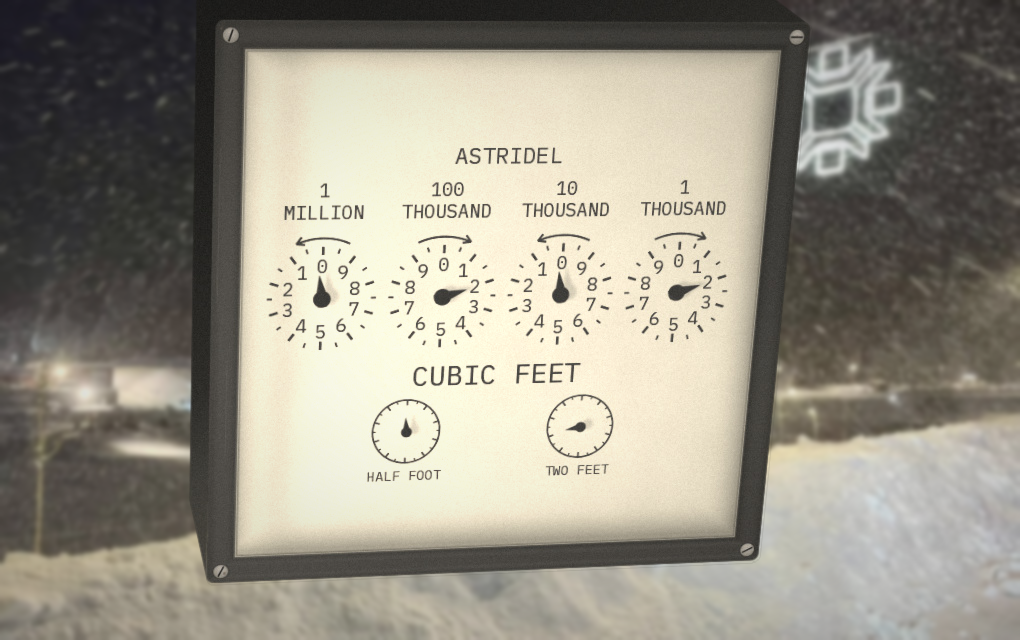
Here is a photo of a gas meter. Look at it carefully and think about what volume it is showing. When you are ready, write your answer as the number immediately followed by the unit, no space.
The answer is 20200ft³
